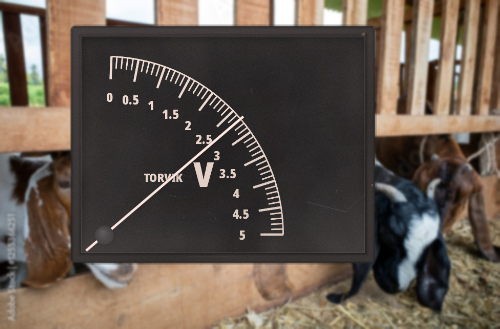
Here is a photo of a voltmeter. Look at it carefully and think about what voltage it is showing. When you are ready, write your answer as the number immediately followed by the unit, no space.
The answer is 2.7V
